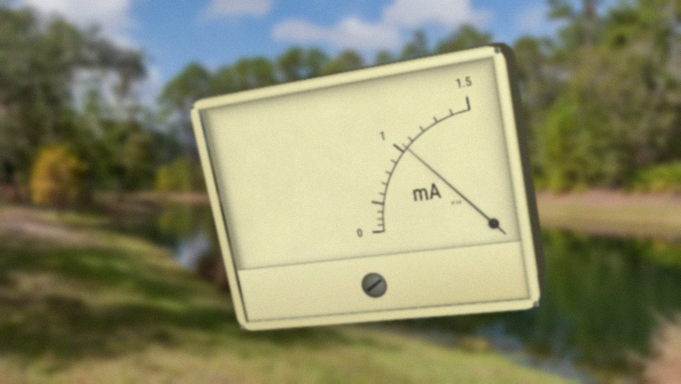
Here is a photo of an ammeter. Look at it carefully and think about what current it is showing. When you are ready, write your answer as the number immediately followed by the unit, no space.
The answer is 1.05mA
